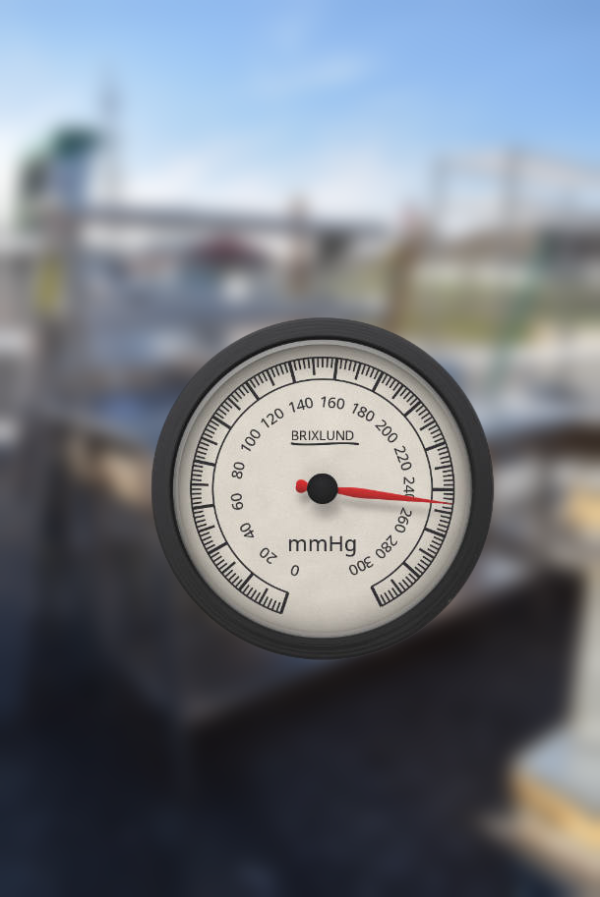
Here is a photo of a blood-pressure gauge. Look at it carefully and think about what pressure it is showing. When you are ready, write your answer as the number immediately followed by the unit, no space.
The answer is 246mmHg
